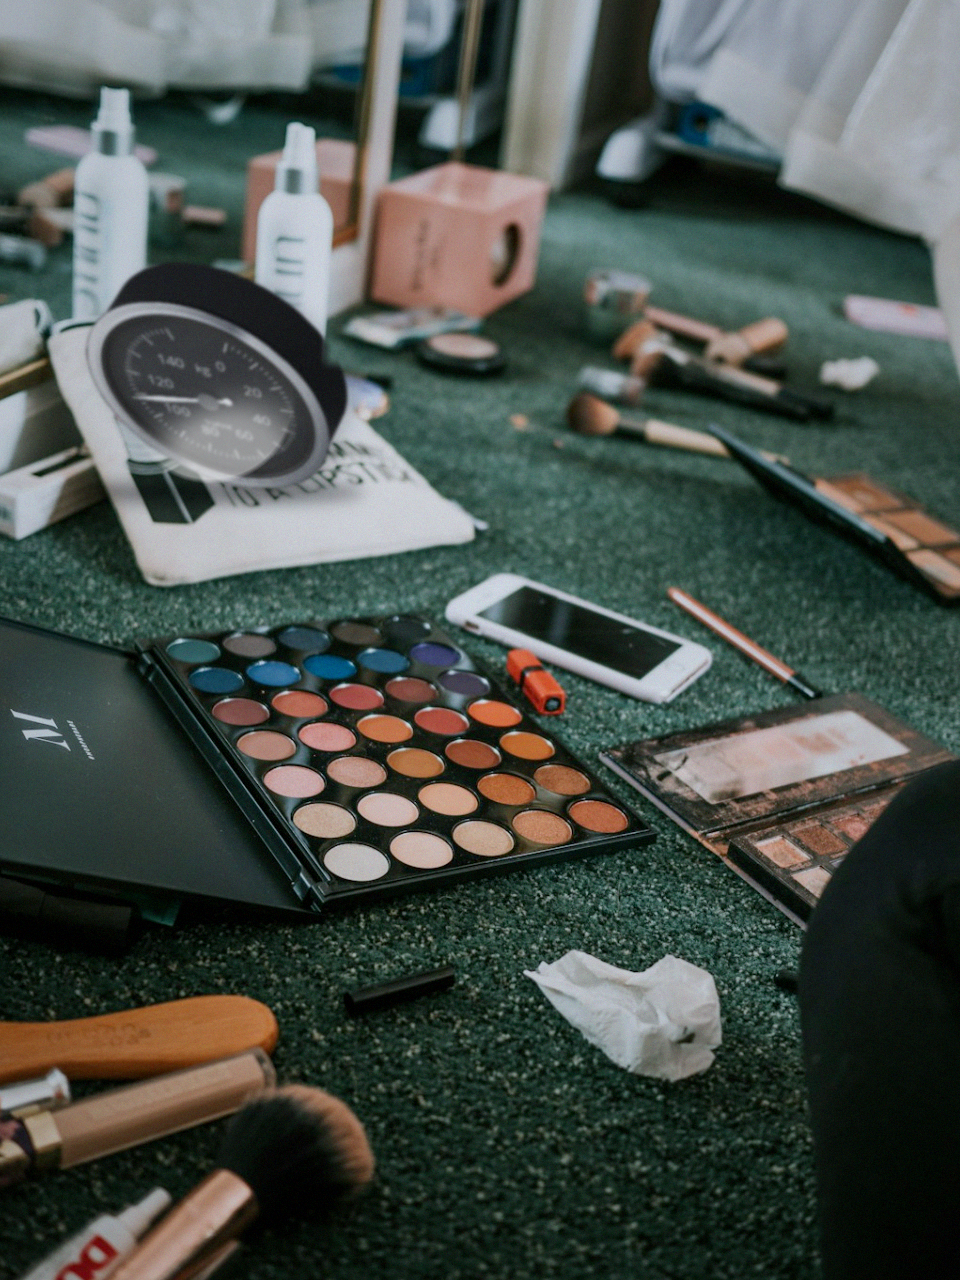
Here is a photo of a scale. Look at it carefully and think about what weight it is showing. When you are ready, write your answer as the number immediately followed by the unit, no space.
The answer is 110kg
